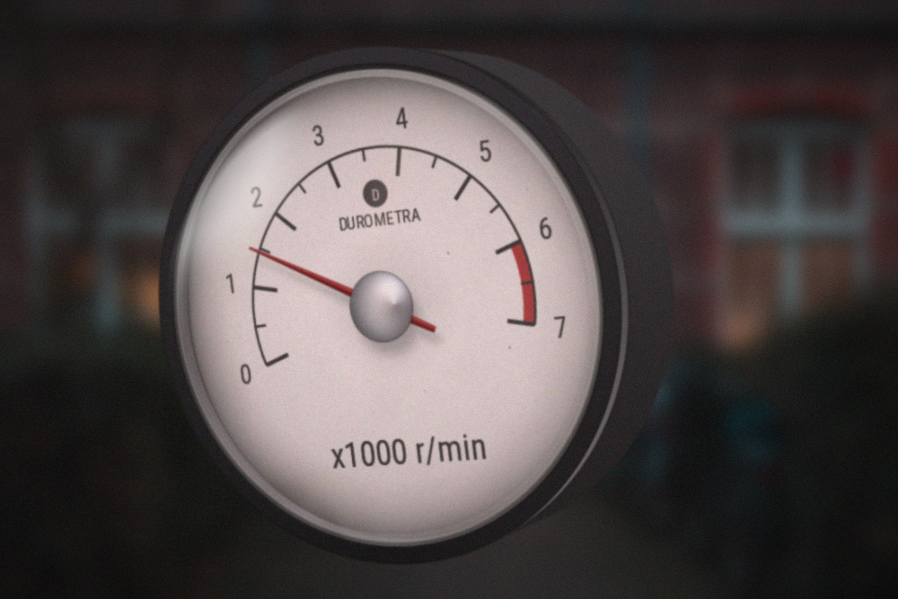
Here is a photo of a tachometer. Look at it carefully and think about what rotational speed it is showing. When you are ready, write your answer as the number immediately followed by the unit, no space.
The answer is 1500rpm
